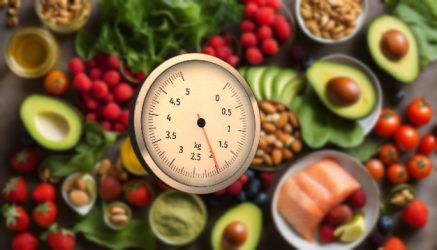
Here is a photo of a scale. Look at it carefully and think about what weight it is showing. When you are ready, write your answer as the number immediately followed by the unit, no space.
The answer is 2kg
